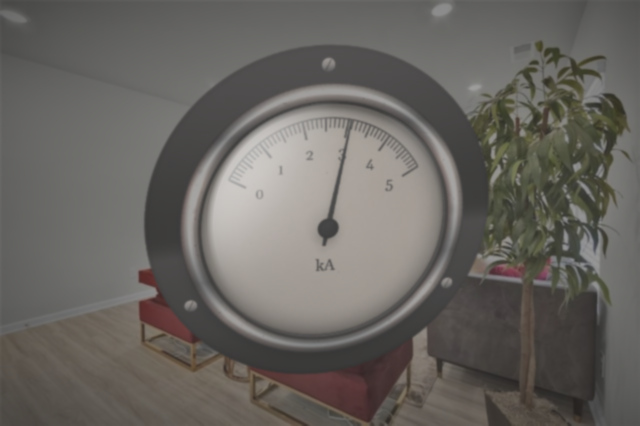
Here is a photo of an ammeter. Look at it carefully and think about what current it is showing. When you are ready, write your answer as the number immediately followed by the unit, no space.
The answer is 3kA
